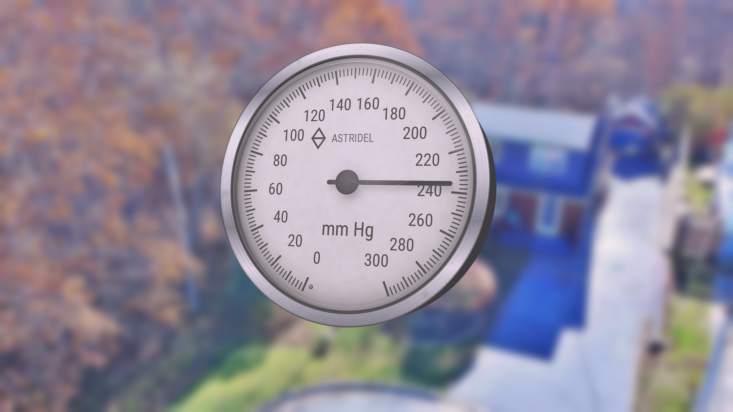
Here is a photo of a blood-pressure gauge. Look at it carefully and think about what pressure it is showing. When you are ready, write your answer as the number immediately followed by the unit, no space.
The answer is 236mmHg
